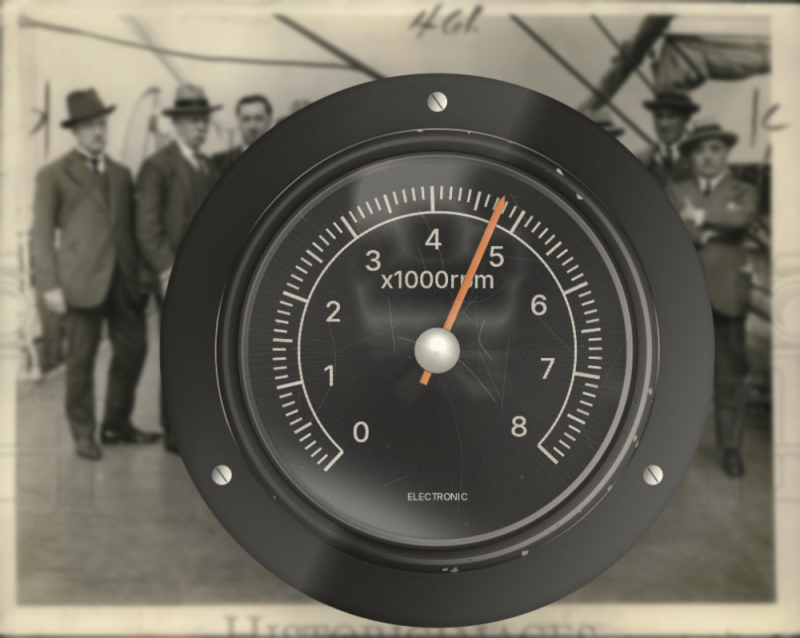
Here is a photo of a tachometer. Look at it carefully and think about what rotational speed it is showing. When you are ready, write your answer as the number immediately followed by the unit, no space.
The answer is 4750rpm
